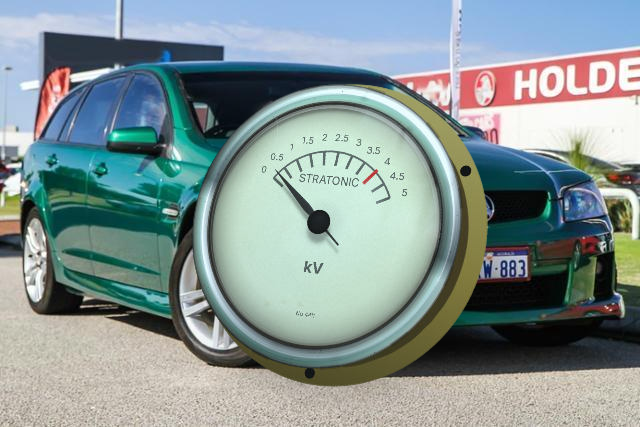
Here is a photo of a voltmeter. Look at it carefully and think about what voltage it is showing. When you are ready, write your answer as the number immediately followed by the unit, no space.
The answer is 0.25kV
